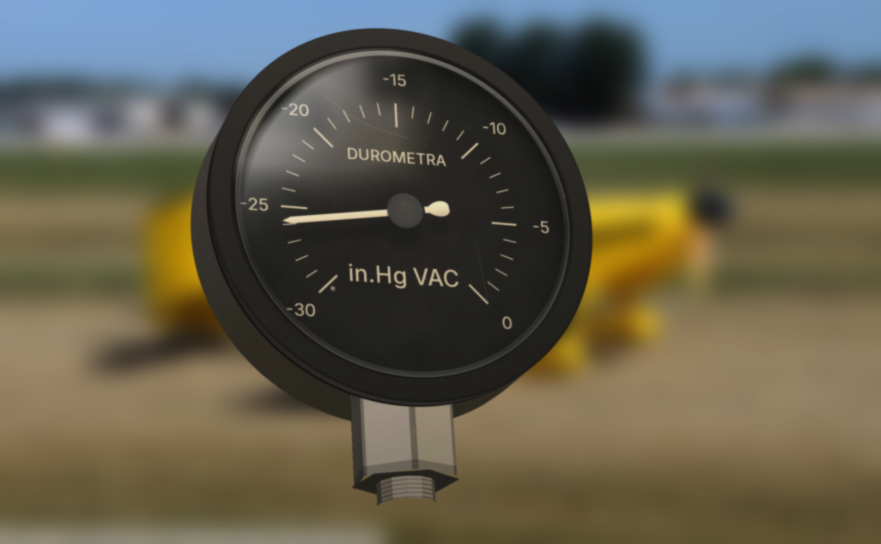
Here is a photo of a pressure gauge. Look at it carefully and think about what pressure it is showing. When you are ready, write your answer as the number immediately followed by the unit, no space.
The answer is -26inHg
